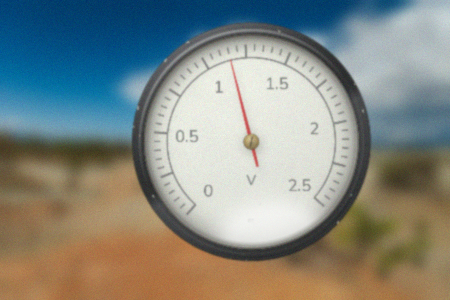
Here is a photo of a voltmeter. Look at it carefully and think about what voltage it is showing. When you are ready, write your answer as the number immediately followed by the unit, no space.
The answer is 1.15V
